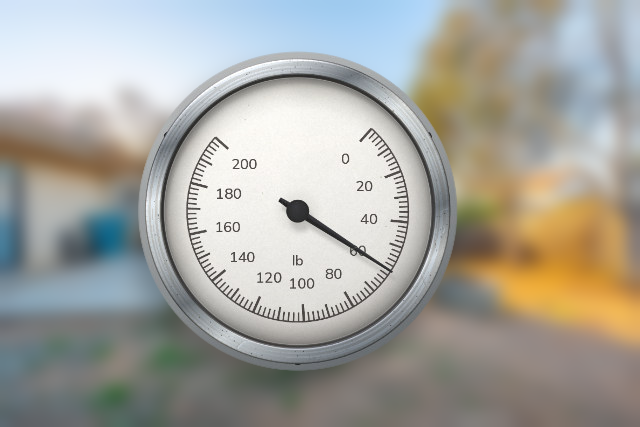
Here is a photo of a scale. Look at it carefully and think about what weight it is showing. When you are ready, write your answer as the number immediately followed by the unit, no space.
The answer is 60lb
